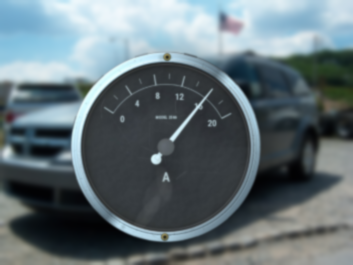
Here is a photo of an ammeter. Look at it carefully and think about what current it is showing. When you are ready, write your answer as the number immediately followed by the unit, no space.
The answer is 16A
